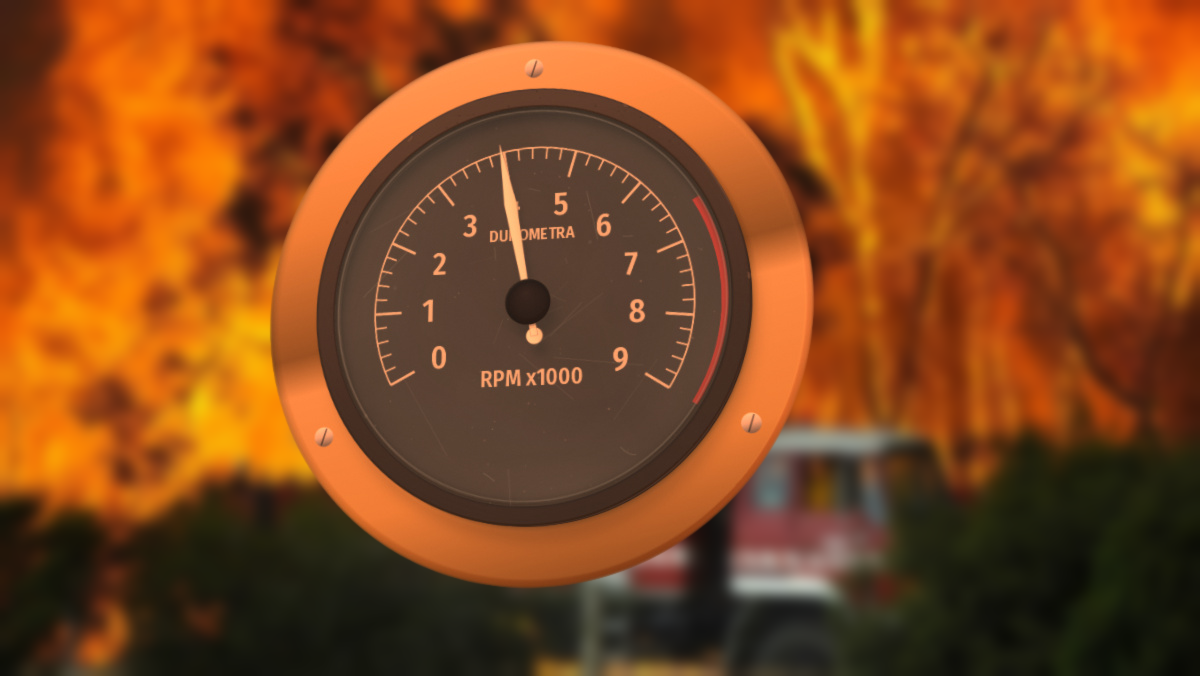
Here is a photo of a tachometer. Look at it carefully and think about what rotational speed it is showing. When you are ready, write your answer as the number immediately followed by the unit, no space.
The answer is 4000rpm
